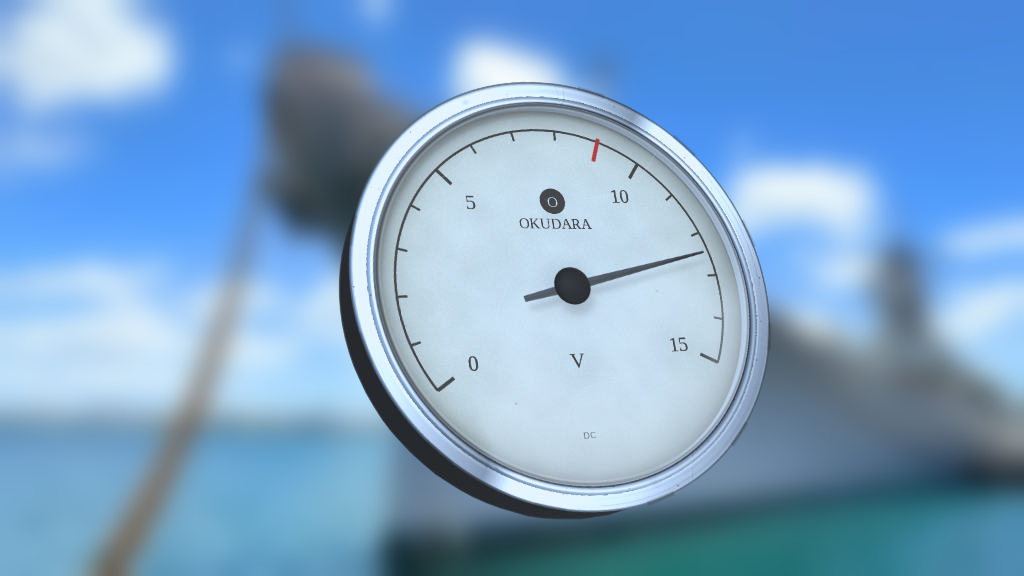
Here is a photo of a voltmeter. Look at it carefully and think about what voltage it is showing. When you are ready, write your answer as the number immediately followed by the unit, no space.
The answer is 12.5V
